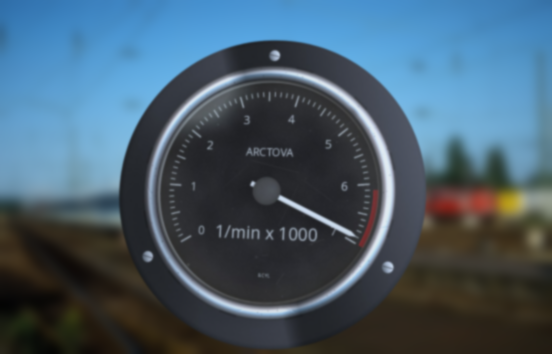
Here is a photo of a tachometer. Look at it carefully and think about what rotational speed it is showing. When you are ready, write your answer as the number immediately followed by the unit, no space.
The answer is 6900rpm
